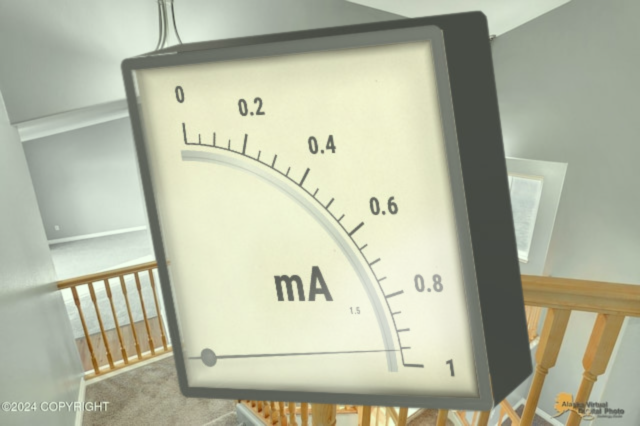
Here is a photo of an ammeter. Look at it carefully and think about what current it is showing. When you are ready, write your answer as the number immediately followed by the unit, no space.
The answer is 0.95mA
